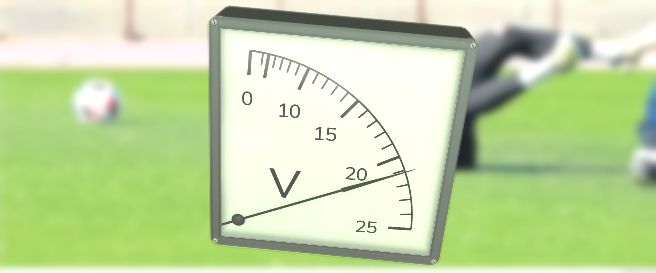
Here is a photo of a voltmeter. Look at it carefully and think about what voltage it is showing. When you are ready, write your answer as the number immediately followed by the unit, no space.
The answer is 21V
